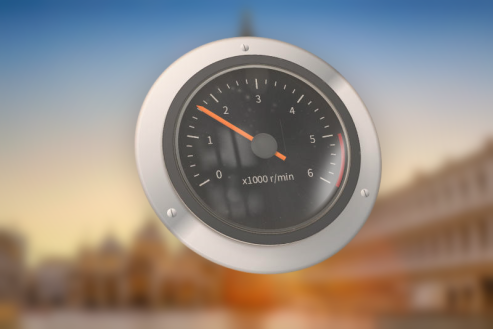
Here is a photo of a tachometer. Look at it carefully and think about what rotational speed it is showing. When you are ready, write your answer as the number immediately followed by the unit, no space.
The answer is 1600rpm
